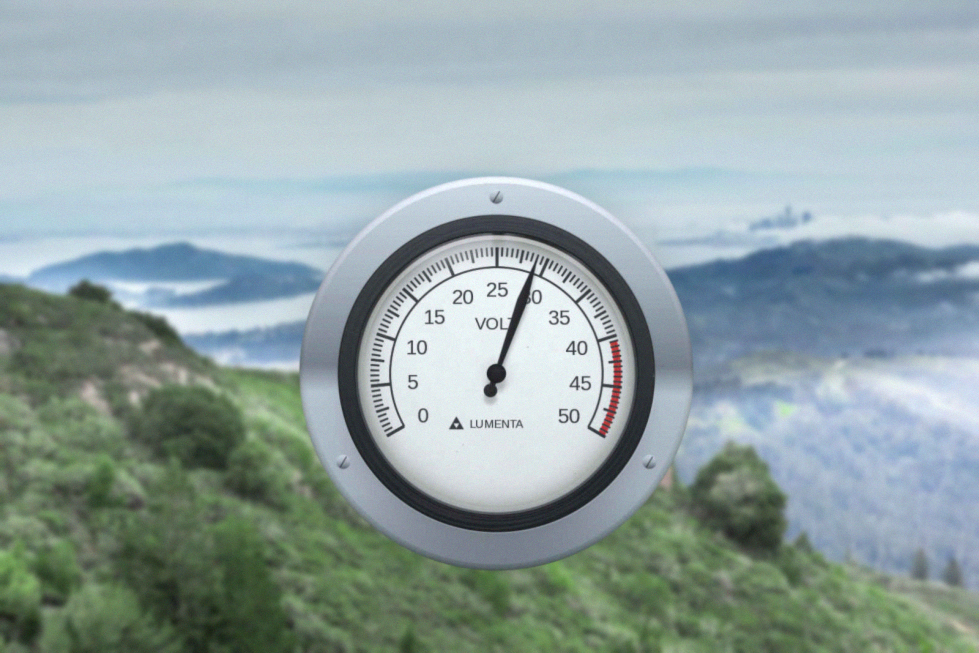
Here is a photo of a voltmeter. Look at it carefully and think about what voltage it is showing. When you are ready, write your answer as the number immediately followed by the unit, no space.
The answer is 29V
